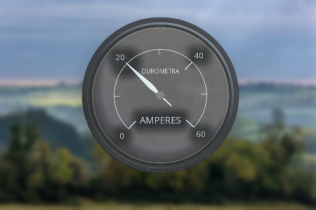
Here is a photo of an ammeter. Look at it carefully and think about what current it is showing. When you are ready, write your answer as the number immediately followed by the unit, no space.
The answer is 20A
